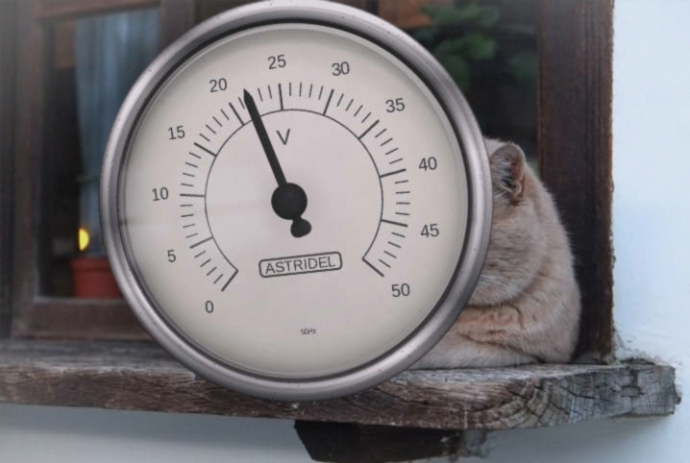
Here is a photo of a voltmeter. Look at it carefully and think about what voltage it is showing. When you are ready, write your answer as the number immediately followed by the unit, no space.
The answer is 22V
